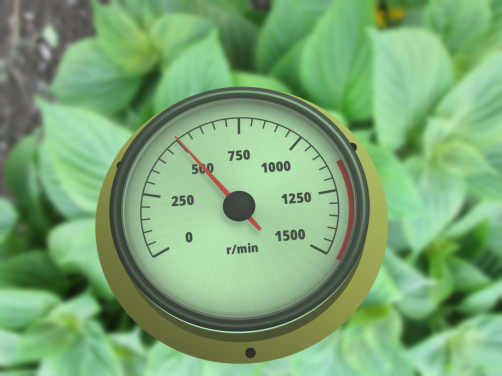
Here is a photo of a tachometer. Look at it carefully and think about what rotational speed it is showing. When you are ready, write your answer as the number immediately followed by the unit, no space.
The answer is 500rpm
